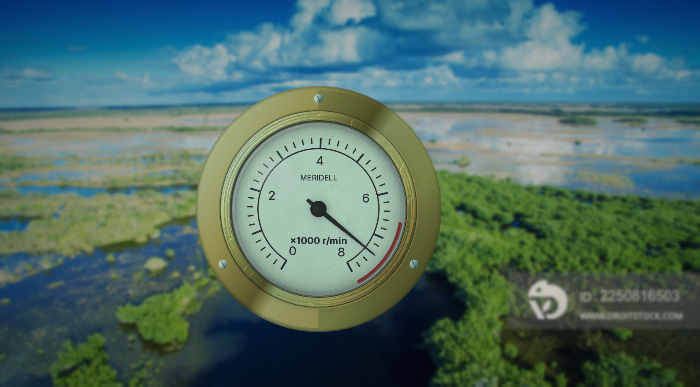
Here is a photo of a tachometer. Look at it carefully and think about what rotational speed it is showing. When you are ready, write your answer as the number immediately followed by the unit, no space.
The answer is 7400rpm
